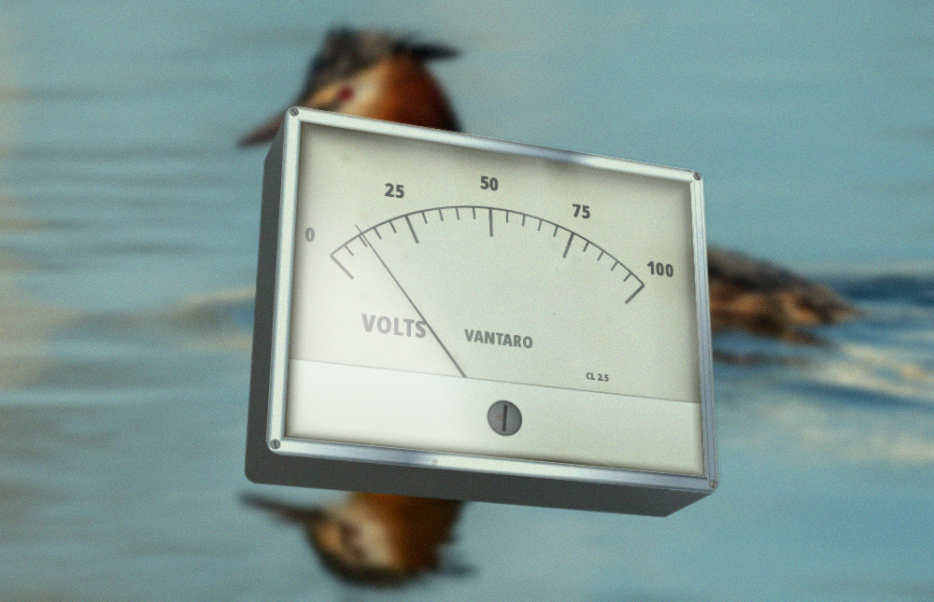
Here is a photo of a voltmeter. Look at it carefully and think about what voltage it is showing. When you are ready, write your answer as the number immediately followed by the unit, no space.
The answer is 10V
